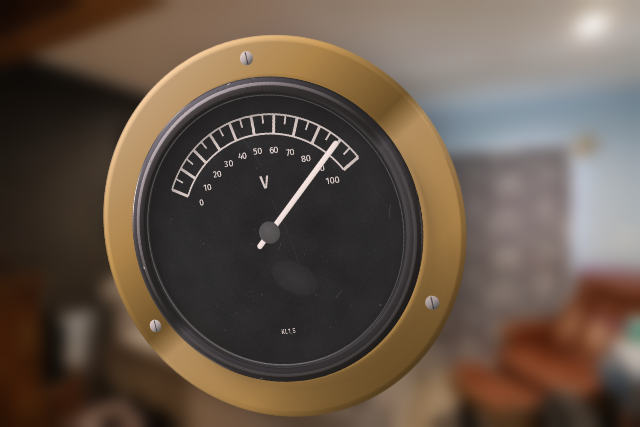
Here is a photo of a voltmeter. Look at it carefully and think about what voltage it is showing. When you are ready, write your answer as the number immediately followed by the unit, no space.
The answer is 90V
